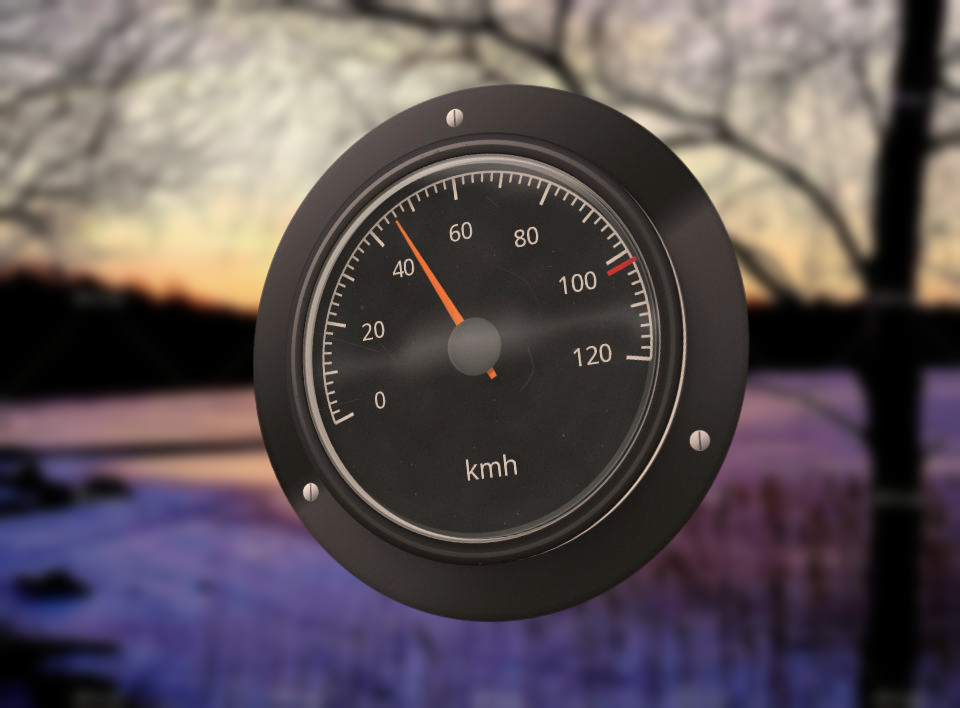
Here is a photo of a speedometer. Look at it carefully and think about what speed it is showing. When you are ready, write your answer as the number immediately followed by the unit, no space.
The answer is 46km/h
